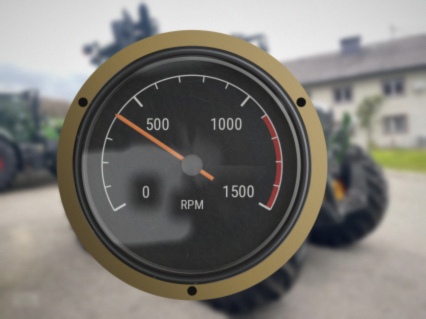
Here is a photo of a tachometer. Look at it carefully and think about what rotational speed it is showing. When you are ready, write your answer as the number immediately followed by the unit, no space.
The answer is 400rpm
